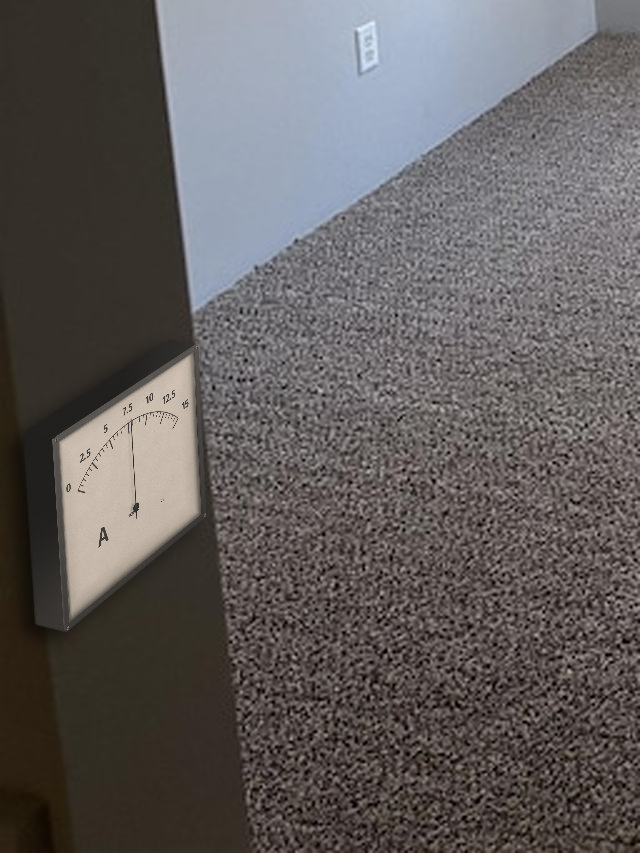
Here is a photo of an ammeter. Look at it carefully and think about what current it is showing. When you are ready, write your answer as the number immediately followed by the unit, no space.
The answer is 7.5A
